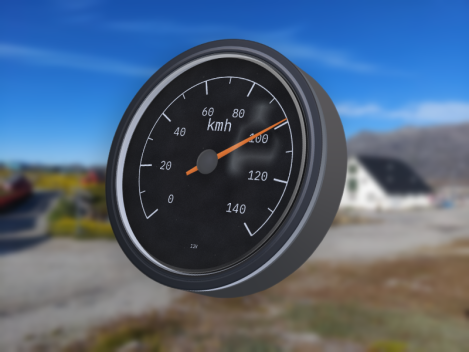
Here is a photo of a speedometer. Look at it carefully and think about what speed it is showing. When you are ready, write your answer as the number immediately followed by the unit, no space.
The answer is 100km/h
